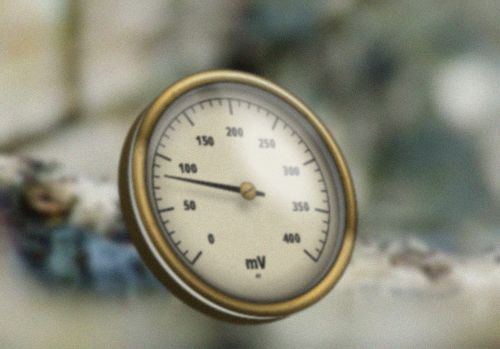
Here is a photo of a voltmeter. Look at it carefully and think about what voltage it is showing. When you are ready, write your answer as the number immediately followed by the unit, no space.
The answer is 80mV
